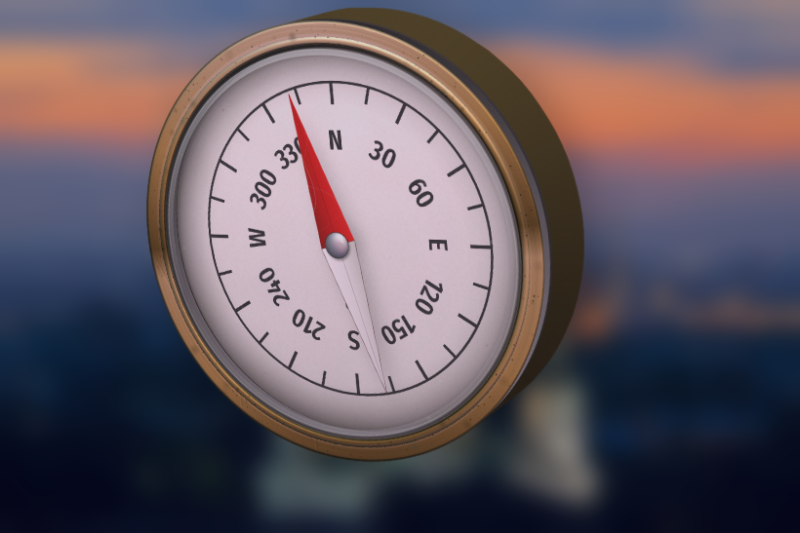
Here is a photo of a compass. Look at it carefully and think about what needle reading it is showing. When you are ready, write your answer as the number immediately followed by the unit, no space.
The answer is 345°
